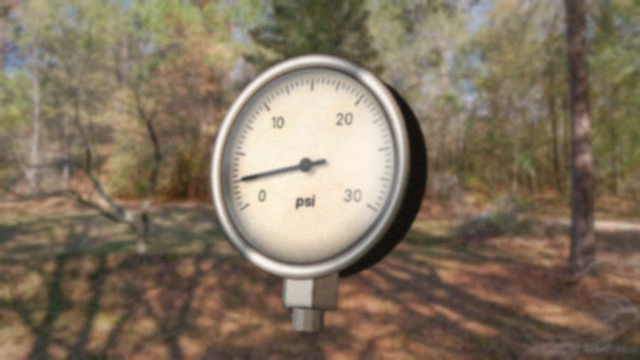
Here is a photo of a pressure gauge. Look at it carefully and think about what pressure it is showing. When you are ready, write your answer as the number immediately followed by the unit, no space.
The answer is 2.5psi
